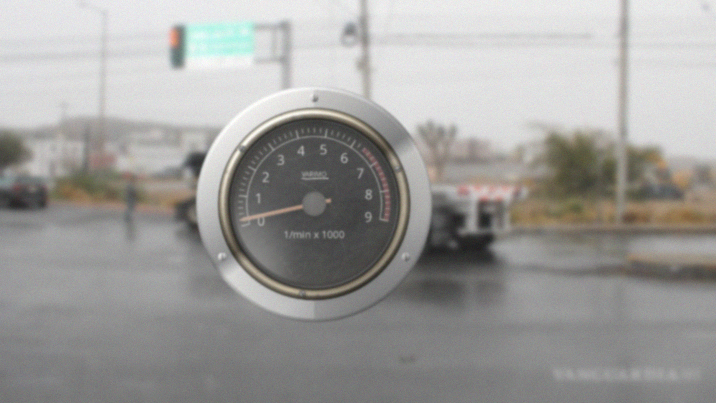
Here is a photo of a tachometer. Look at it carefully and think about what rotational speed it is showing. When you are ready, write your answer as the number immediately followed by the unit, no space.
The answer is 200rpm
